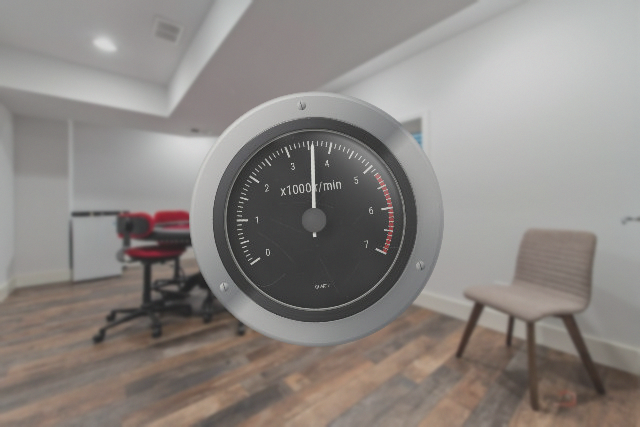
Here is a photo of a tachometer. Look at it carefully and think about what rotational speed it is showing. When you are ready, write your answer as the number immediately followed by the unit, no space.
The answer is 3600rpm
